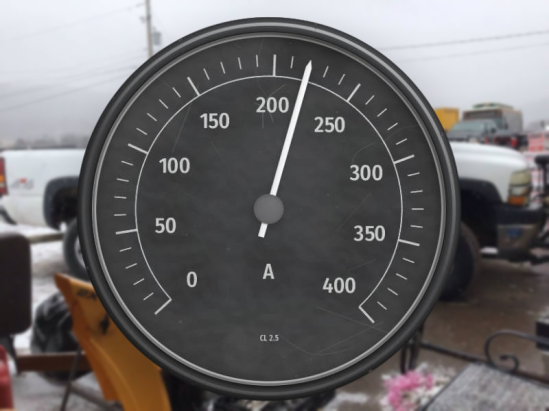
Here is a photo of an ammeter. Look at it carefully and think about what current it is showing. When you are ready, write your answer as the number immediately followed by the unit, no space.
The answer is 220A
